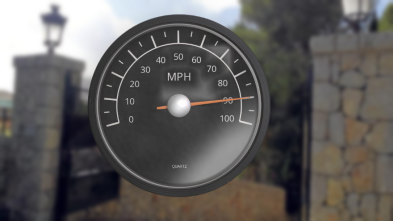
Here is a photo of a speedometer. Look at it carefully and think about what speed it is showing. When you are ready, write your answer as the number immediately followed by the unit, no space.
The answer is 90mph
